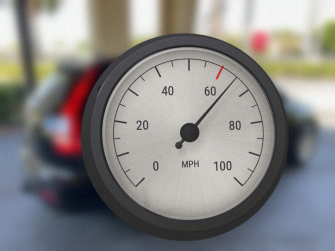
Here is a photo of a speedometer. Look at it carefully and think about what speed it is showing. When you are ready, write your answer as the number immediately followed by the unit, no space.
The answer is 65mph
